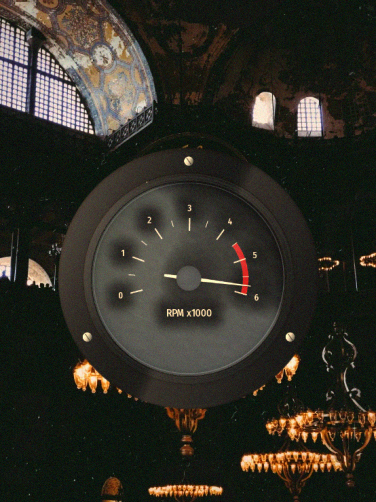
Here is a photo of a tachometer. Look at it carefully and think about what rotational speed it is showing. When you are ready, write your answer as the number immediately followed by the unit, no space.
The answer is 5750rpm
